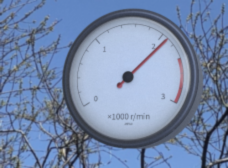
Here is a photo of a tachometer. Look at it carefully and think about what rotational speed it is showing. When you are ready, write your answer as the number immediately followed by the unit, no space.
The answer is 2100rpm
